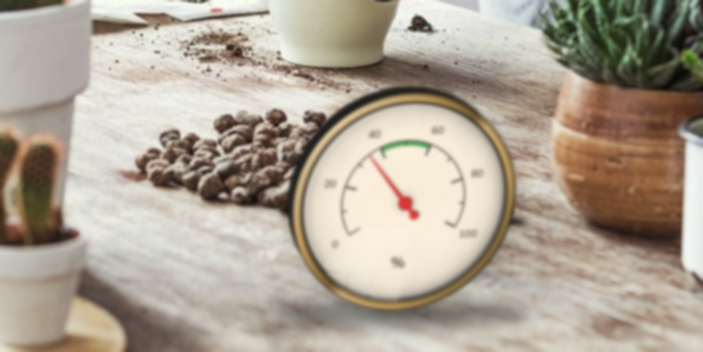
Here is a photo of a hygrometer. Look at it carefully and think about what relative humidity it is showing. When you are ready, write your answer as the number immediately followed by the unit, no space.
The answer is 35%
